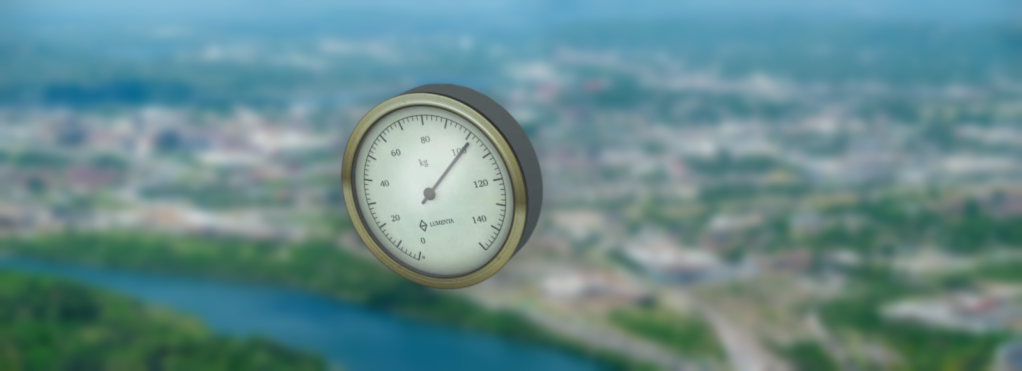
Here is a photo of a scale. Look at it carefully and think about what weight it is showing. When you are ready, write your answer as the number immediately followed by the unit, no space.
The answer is 102kg
